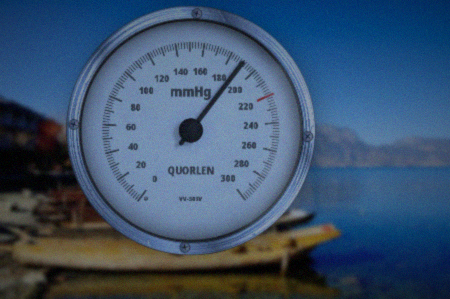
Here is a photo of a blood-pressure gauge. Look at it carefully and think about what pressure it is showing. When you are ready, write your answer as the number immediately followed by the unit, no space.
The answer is 190mmHg
